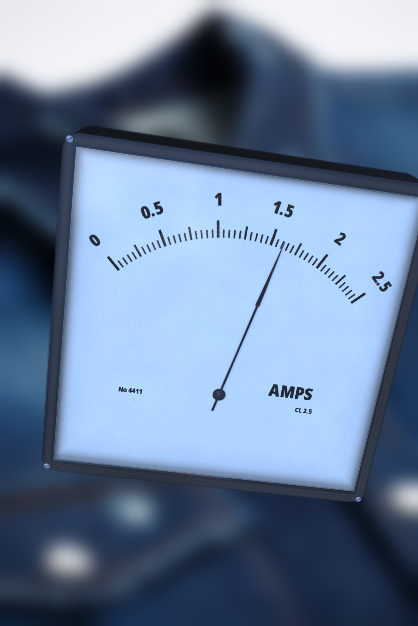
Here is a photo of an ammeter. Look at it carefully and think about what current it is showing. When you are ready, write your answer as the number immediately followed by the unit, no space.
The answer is 1.6A
